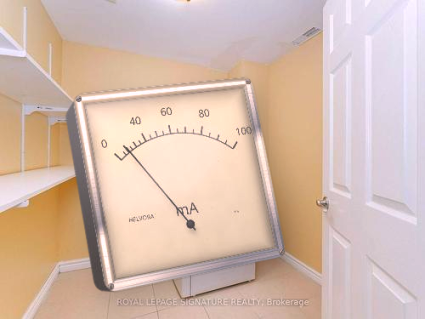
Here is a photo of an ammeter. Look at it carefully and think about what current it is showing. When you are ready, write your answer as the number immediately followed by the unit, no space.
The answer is 20mA
